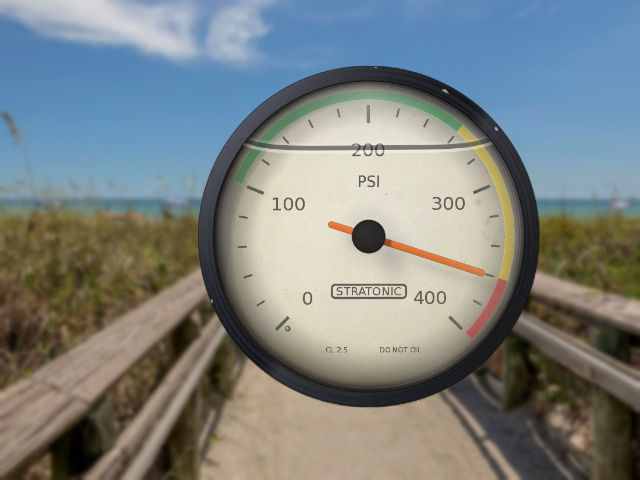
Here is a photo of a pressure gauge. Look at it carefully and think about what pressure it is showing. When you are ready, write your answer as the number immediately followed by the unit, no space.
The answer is 360psi
